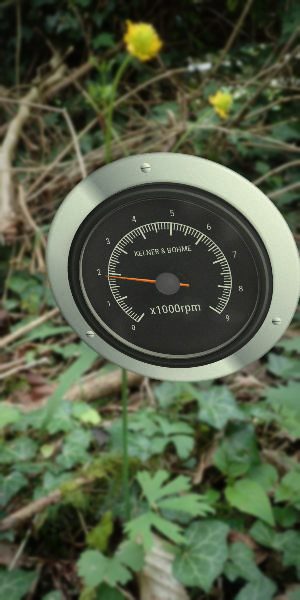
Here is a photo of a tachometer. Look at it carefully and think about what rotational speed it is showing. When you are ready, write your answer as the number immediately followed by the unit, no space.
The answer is 2000rpm
